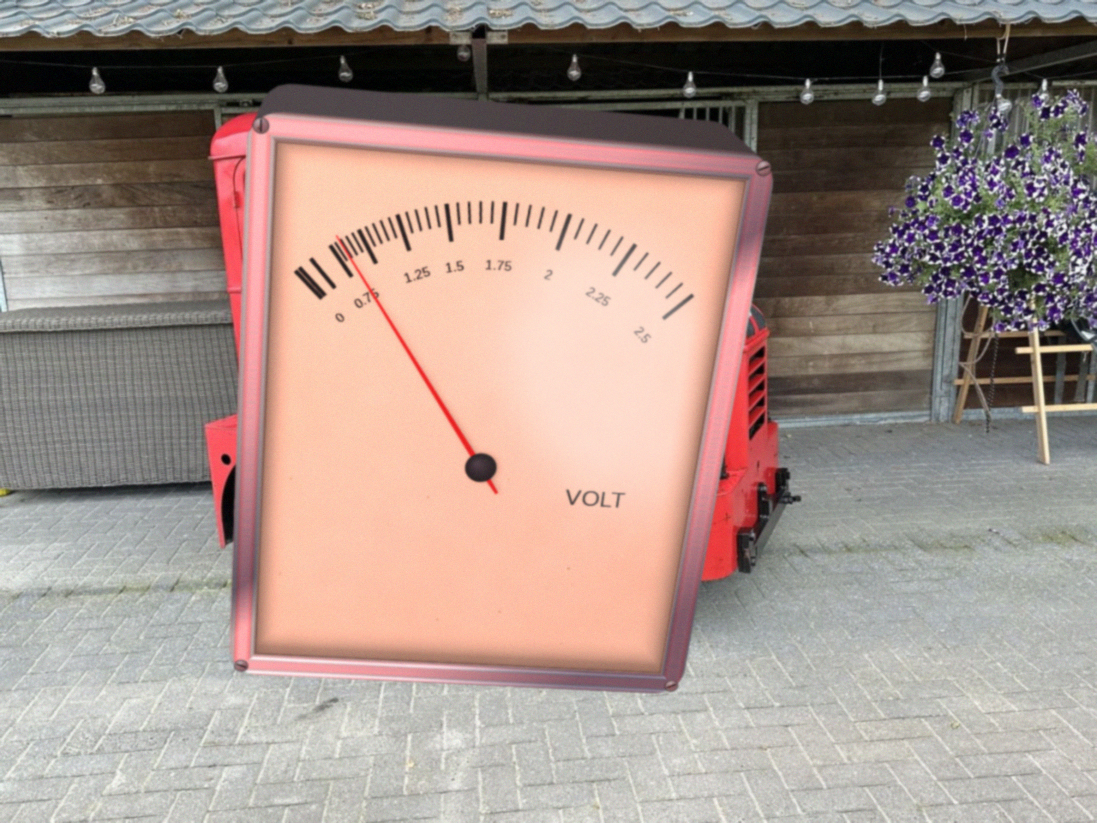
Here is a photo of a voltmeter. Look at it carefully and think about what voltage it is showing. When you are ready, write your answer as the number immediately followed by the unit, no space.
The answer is 0.85V
